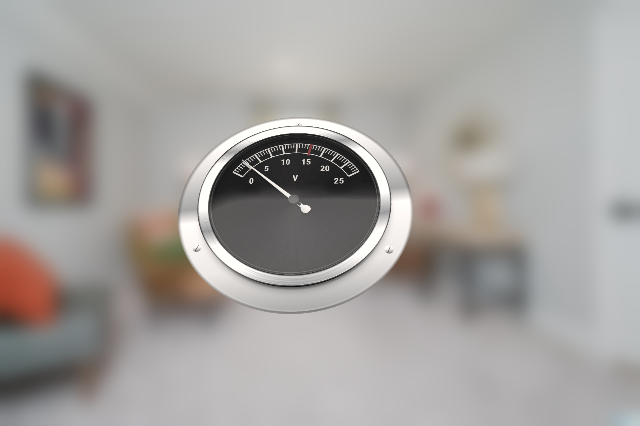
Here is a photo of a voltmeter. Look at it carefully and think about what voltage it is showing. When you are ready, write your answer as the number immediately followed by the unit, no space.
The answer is 2.5V
